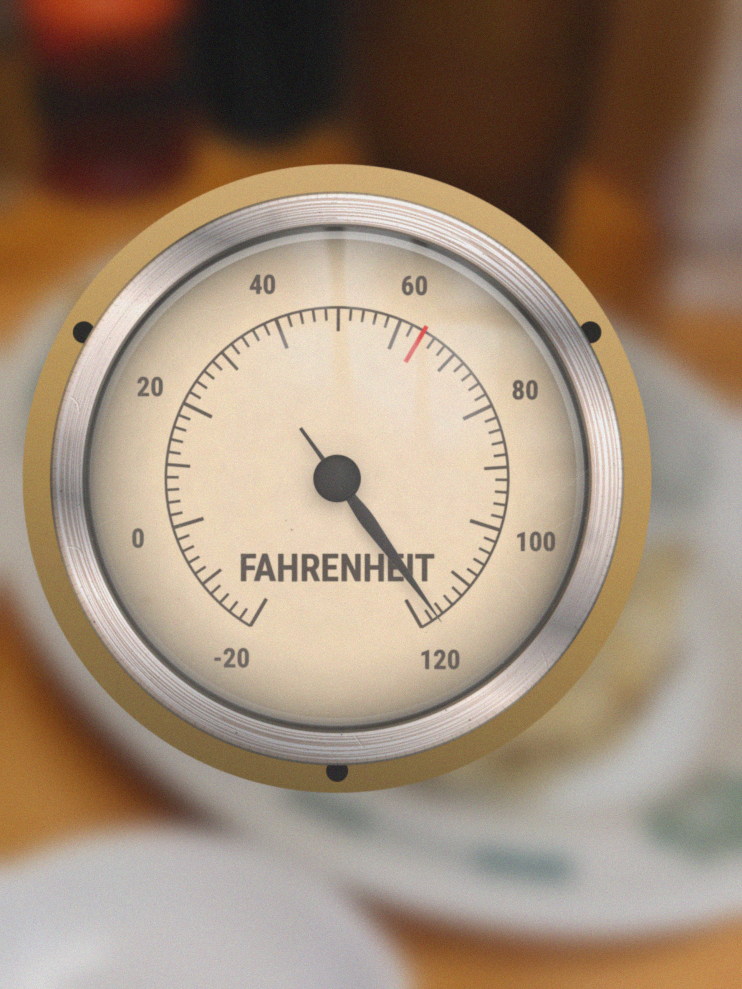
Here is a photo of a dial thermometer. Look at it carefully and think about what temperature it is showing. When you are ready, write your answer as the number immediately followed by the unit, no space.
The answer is 117°F
